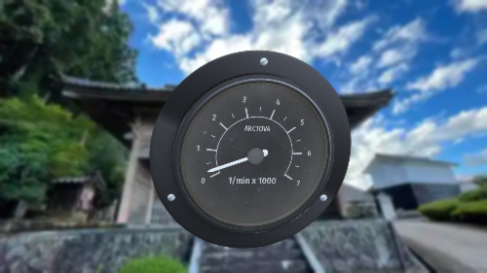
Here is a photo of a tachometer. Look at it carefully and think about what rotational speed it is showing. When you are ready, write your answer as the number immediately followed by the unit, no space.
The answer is 250rpm
